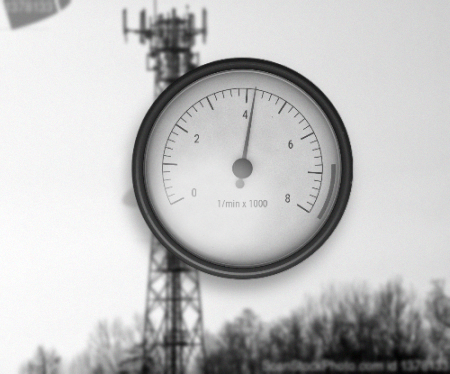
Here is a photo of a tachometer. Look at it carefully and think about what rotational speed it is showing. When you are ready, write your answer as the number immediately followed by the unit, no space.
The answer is 4200rpm
